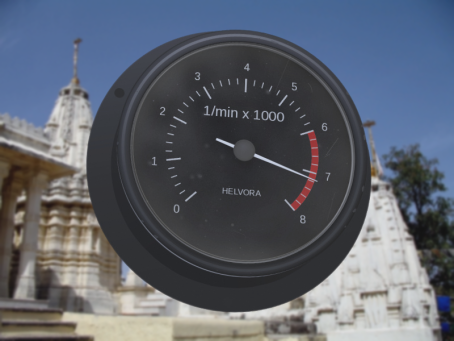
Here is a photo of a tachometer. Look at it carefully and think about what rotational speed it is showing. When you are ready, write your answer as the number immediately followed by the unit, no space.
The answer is 7200rpm
